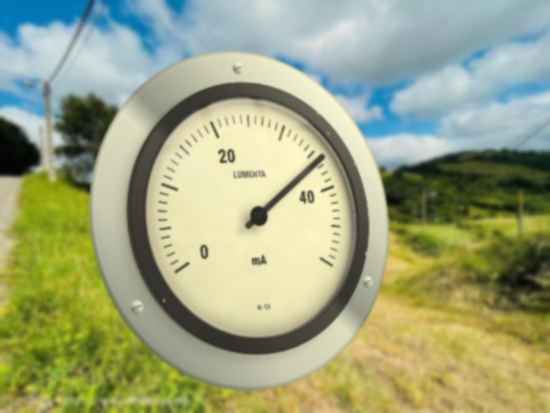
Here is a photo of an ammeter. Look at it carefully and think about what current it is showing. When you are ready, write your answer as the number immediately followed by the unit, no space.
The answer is 36mA
